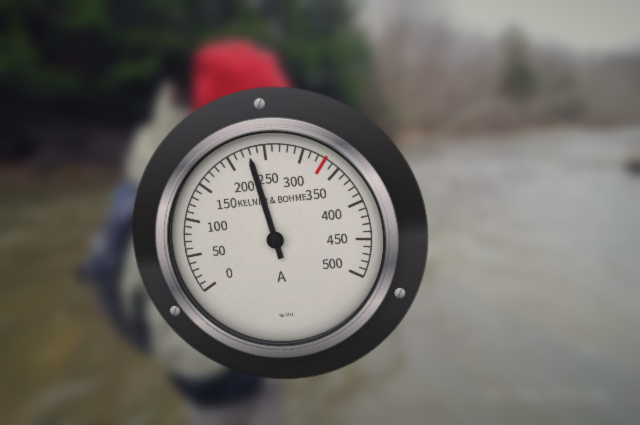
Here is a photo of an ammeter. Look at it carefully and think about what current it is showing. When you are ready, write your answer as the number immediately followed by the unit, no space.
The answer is 230A
